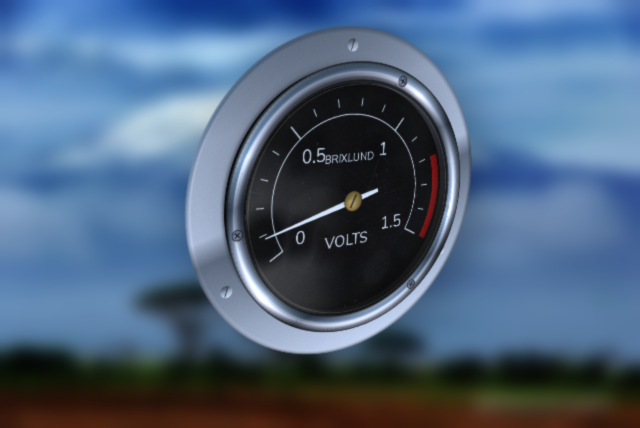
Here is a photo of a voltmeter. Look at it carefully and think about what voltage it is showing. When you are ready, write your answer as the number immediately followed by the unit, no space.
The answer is 0.1V
